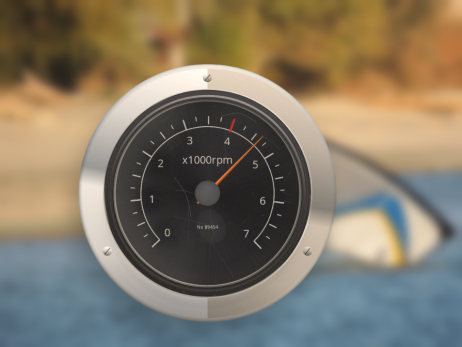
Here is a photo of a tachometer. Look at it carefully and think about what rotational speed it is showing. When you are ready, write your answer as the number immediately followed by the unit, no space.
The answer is 4625rpm
